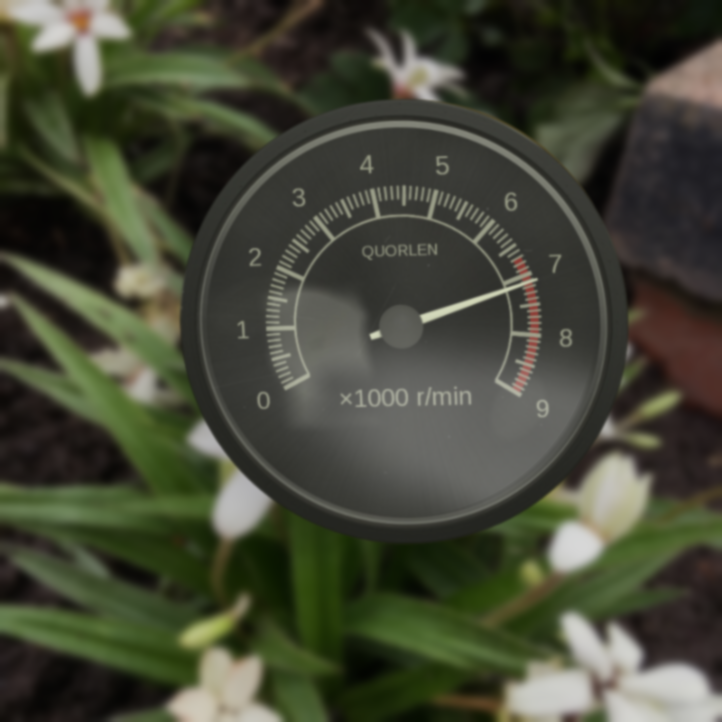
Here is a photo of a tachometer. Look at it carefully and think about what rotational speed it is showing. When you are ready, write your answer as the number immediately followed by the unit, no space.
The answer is 7100rpm
